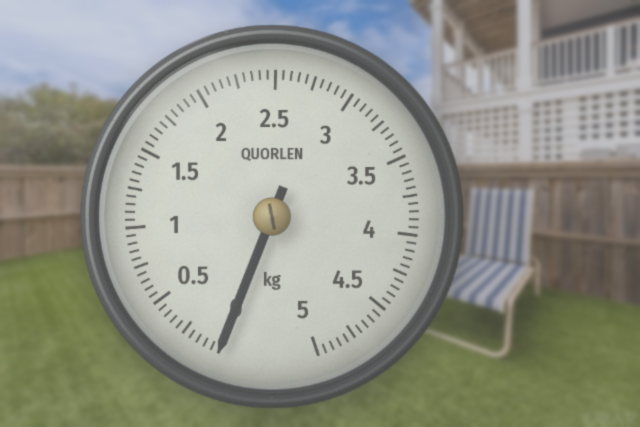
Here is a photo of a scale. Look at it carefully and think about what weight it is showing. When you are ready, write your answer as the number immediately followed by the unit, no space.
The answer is 0kg
